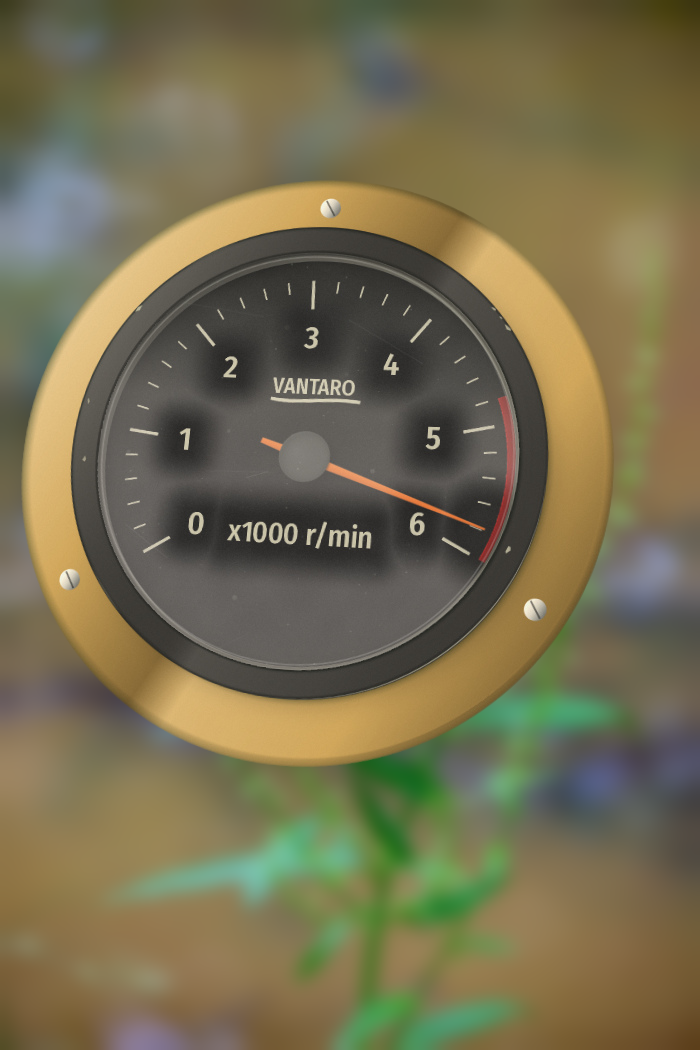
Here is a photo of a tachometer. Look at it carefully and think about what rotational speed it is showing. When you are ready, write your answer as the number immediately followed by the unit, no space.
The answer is 5800rpm
